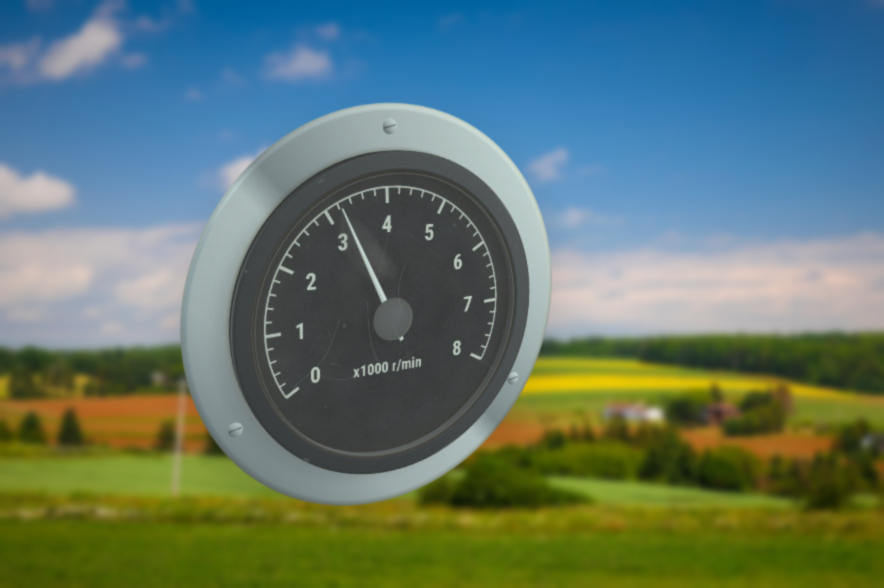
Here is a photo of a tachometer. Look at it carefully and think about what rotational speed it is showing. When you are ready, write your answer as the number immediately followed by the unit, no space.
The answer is 3200rpm
